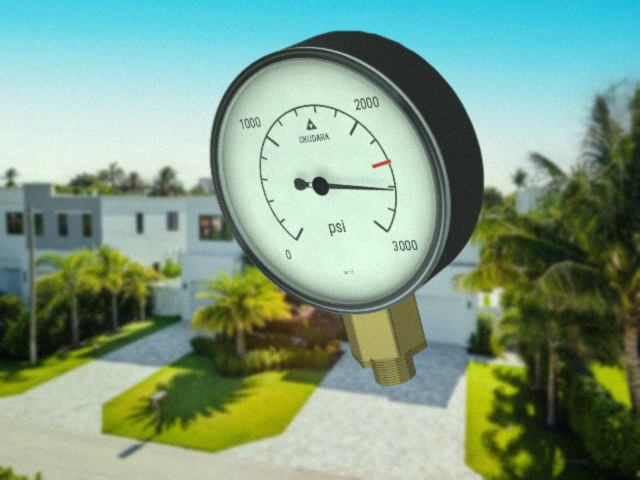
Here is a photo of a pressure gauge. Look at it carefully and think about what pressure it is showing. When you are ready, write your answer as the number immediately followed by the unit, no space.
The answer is 2600psi
